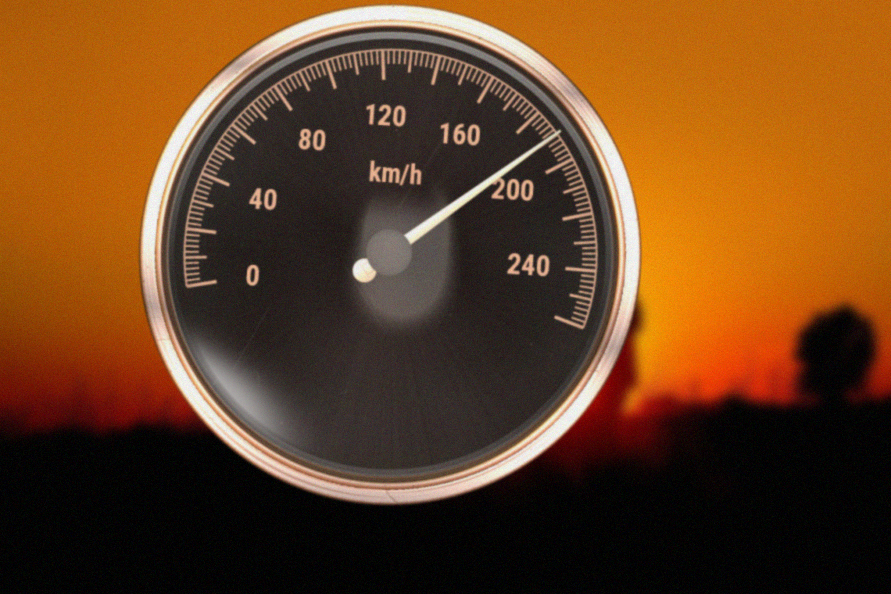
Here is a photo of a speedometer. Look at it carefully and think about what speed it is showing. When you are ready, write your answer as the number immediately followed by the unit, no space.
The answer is 190km/h
